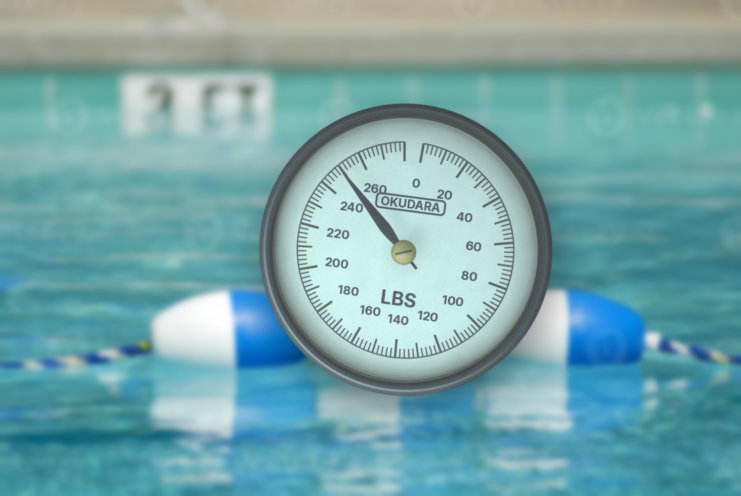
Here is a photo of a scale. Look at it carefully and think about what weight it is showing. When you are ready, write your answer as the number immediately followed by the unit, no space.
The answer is 250lb
